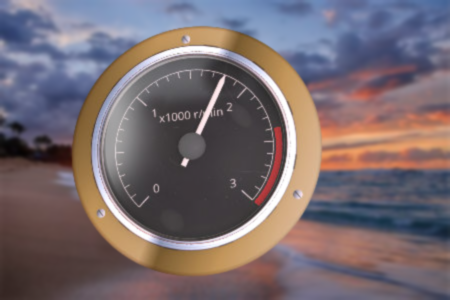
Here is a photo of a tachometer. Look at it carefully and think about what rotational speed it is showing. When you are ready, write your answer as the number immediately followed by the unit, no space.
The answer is 1800rpm
